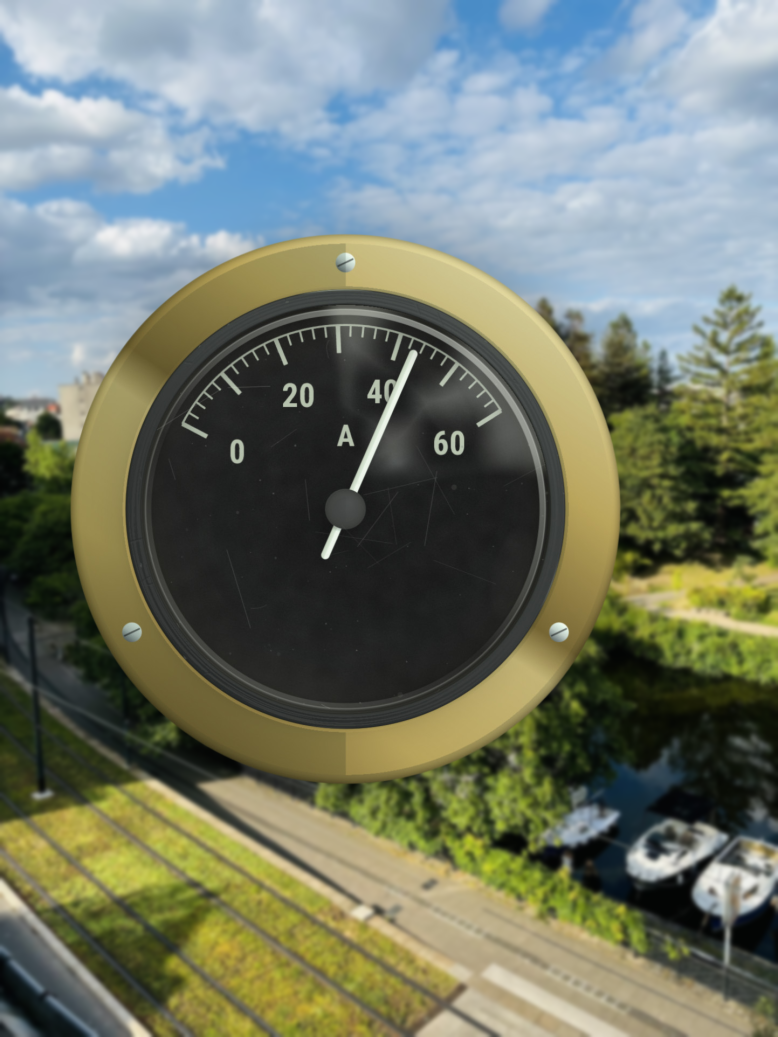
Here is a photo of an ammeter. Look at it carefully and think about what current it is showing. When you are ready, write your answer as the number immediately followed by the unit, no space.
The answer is 43A
